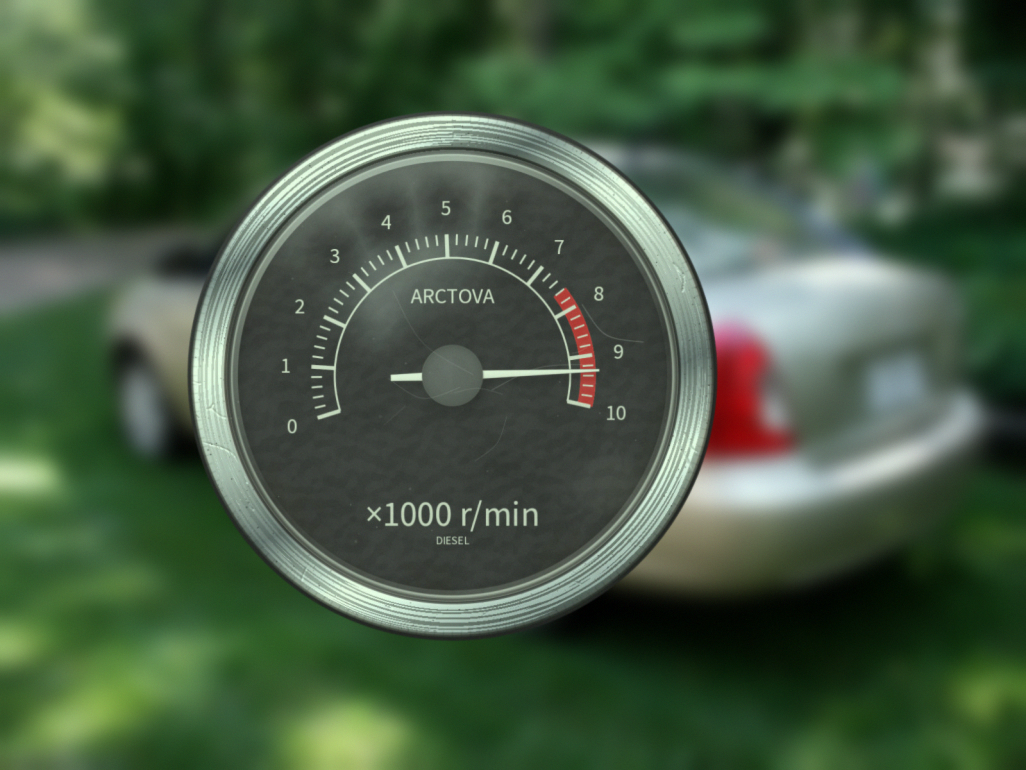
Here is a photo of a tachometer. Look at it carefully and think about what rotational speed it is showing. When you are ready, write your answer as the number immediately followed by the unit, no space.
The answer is 9300rpm
